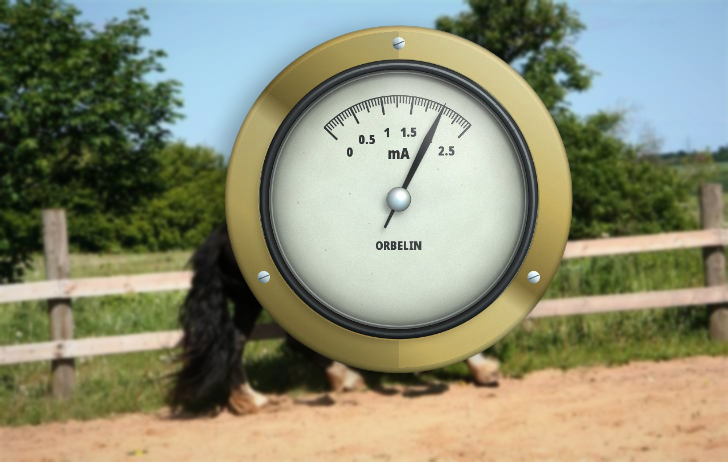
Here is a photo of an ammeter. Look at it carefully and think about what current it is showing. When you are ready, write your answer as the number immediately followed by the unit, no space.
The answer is 2mA
